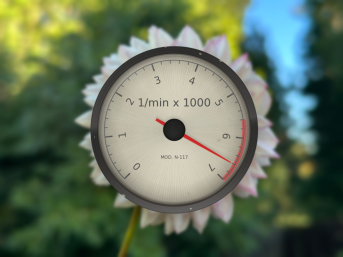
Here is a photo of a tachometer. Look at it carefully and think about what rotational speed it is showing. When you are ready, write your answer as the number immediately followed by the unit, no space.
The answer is 6600rpm
